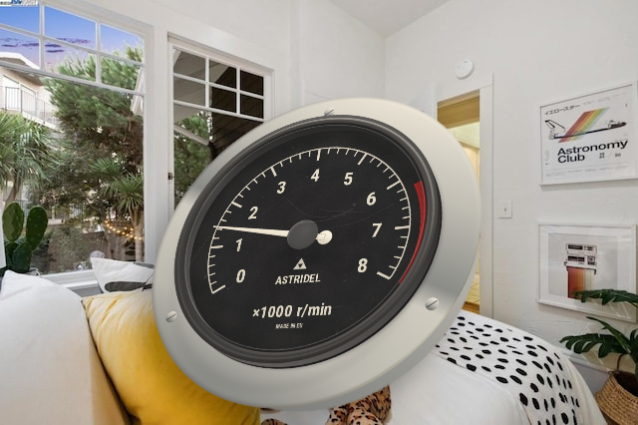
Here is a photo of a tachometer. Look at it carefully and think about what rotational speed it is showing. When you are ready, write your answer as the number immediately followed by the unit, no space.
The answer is 1400rpm
